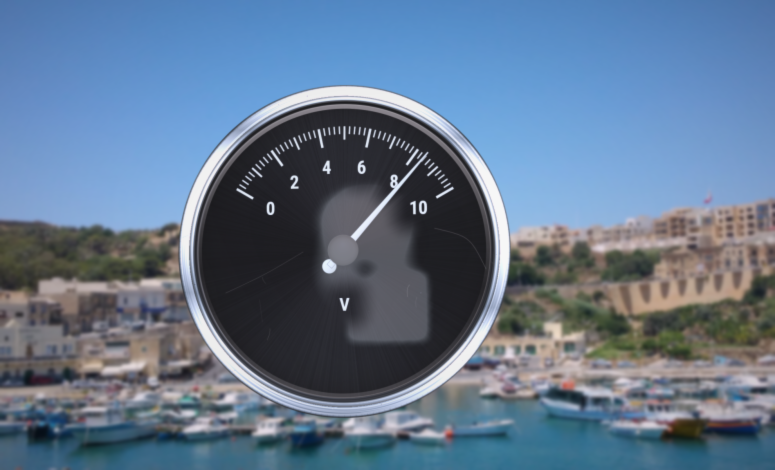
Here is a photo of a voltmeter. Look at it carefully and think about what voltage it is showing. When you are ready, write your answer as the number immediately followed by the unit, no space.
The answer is 8.4V
